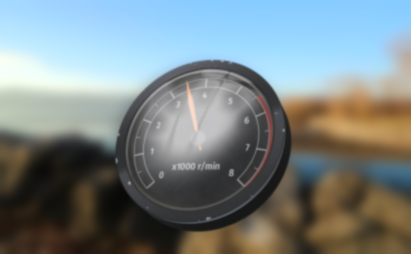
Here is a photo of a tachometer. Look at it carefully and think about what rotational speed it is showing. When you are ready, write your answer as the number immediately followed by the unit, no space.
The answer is 3500rpm
